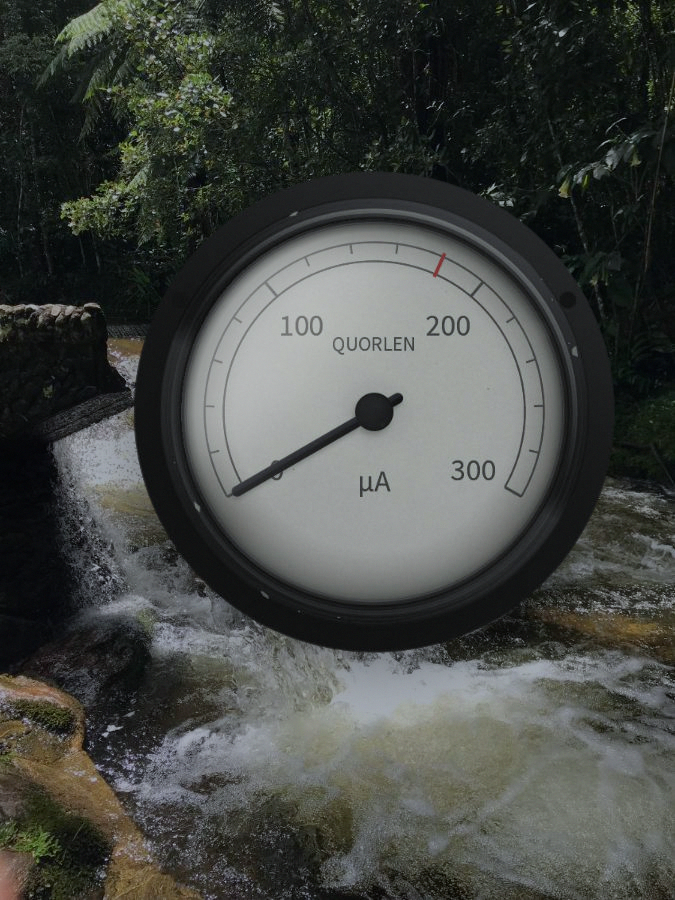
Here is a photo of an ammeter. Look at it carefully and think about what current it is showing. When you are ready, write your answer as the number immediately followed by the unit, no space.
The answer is 0µA
